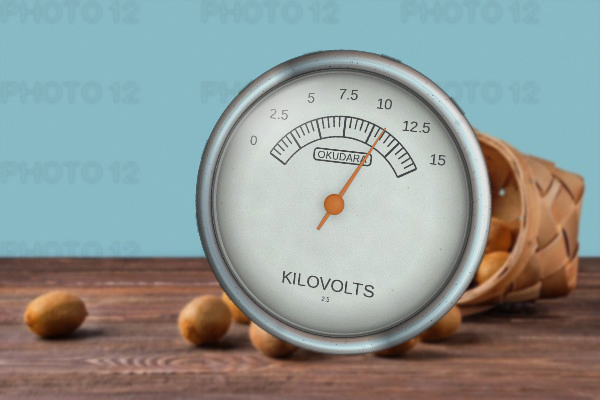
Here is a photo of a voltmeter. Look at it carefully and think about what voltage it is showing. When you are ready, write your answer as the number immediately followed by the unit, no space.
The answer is 11kV
